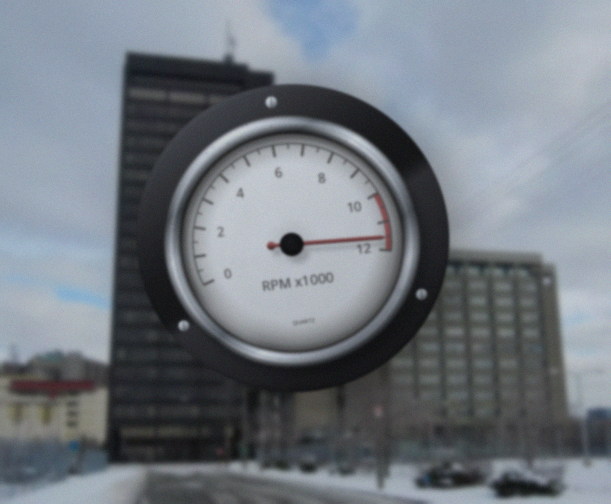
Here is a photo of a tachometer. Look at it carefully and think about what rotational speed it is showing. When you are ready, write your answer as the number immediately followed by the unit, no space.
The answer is 11500rpm
